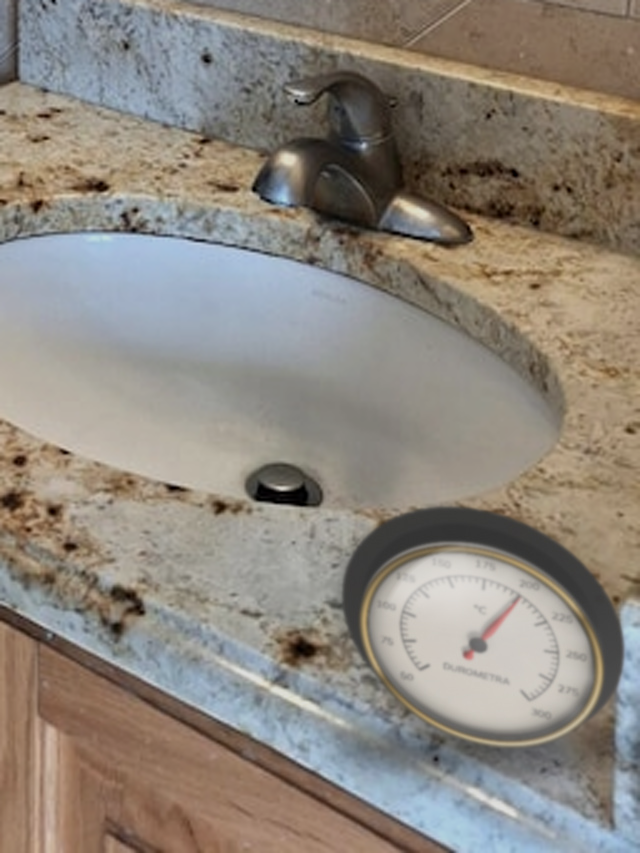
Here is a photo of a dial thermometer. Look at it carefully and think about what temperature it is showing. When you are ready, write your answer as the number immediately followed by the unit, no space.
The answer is 200°C
